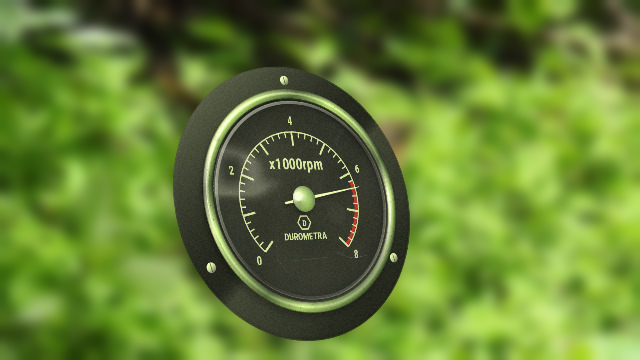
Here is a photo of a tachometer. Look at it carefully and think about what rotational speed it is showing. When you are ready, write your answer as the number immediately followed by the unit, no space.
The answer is 6400rpm
